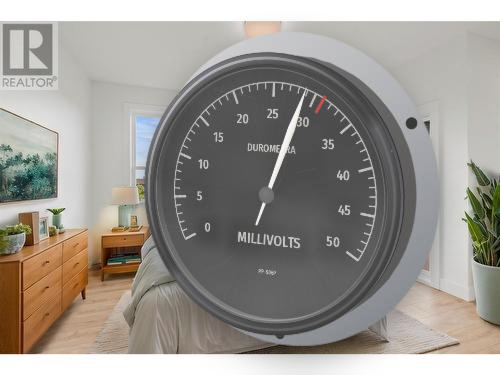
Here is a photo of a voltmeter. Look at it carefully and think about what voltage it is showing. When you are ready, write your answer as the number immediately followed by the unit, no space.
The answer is 29mV
